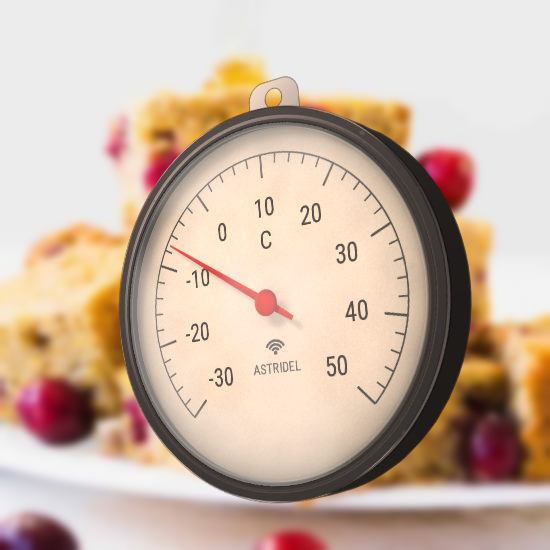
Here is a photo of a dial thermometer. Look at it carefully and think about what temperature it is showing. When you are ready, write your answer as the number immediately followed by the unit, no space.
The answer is -7°C
